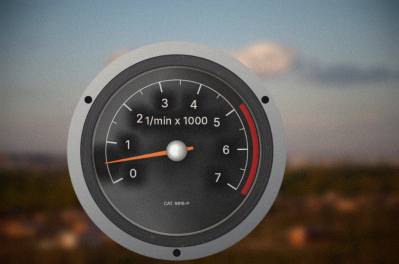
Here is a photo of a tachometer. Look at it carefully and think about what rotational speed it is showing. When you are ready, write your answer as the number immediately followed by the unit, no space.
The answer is 500rpm
